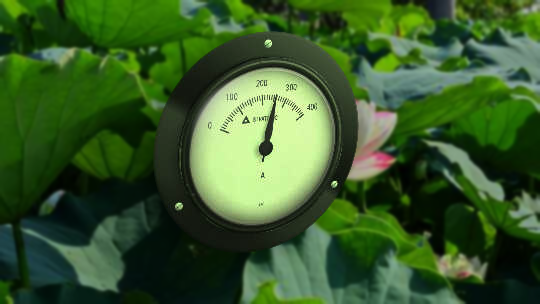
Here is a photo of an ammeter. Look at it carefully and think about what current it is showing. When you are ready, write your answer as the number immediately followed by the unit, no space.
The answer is 250A
